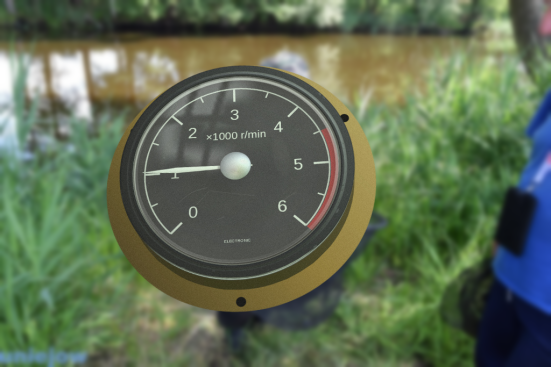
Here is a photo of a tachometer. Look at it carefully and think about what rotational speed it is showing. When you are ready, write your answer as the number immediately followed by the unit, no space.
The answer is 1000rpm
